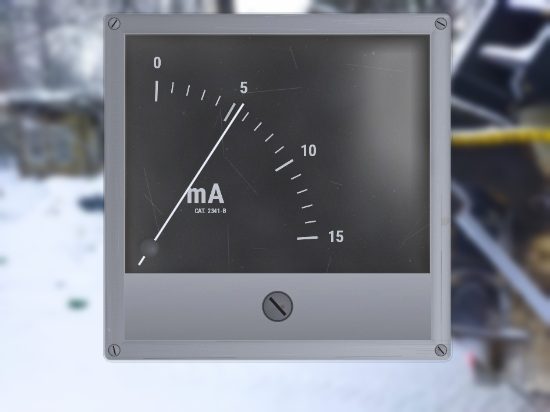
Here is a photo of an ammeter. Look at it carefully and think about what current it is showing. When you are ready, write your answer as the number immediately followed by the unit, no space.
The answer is 5.5mA
